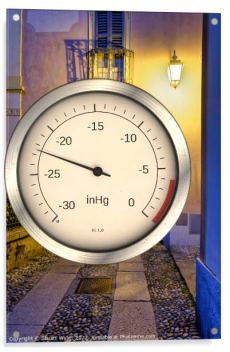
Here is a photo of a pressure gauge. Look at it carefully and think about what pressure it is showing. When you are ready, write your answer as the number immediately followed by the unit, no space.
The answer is -22.5inHg
